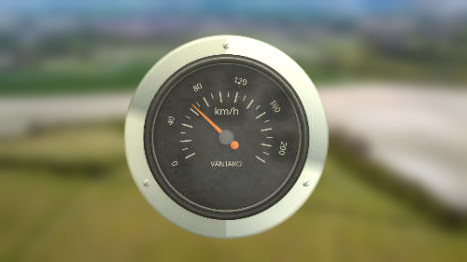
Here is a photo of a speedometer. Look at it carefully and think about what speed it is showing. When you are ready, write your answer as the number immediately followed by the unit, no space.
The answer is 65km/h
